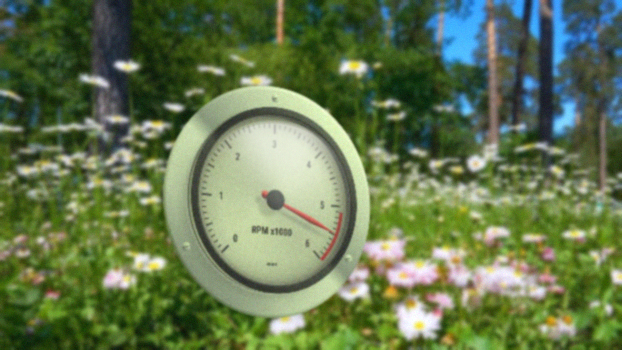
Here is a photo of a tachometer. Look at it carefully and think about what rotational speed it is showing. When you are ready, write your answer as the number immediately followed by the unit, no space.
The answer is 5500rpm
